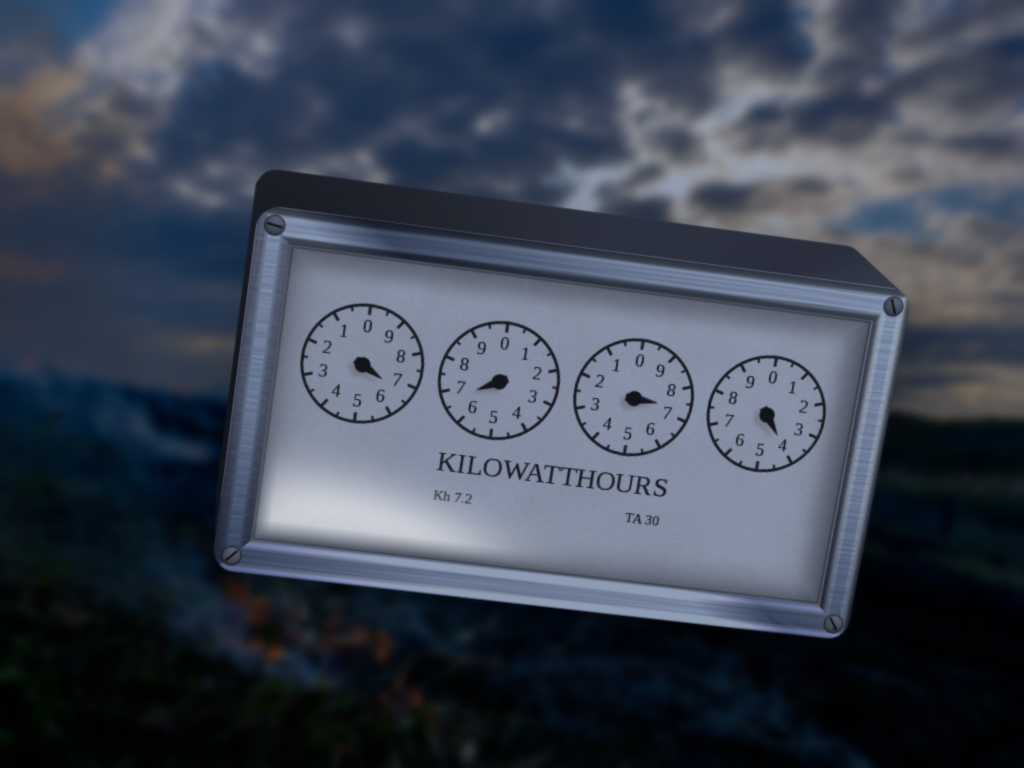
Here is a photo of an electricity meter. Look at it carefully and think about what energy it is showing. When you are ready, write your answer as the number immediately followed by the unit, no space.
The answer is 6674kWh
